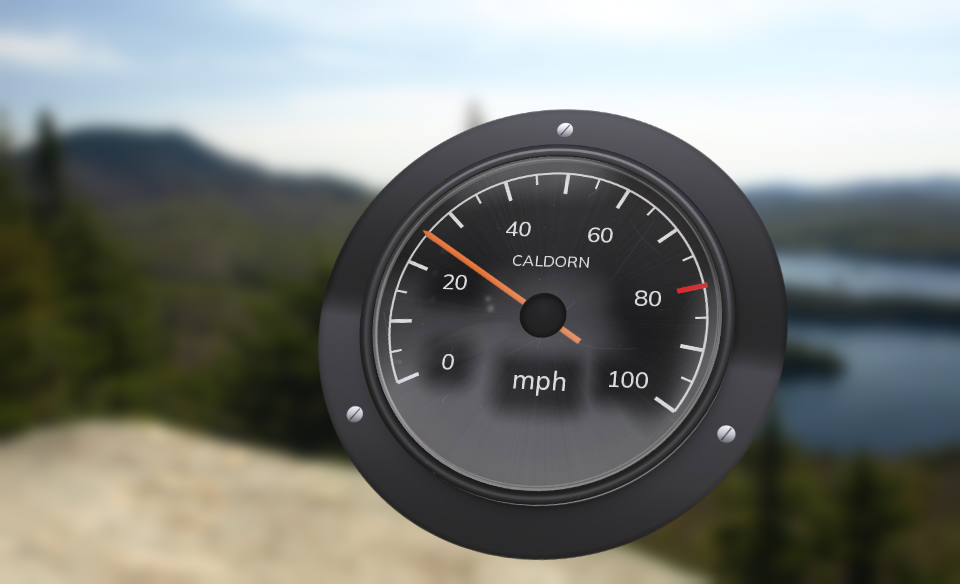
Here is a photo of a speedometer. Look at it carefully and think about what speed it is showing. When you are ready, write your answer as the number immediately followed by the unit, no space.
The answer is 25mph
